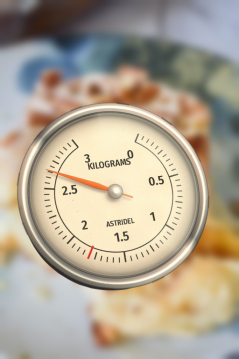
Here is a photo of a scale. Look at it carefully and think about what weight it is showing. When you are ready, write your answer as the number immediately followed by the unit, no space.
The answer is 2.65kg
